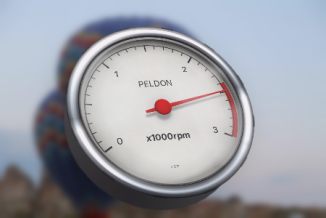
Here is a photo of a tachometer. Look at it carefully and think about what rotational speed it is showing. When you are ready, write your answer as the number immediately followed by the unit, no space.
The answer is 2500rpm
